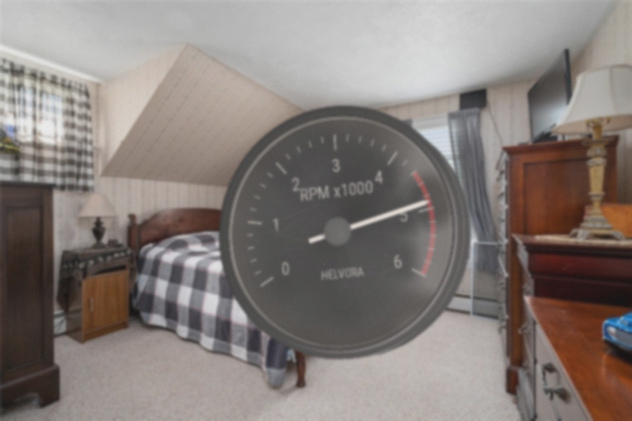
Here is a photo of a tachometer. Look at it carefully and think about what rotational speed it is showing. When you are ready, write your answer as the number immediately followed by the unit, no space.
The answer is 4900rpm
